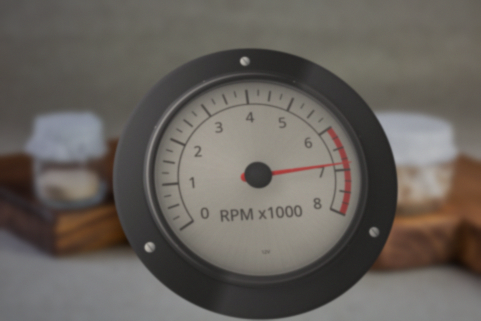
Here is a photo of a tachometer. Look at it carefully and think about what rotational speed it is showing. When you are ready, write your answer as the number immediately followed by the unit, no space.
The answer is 6875rpm
